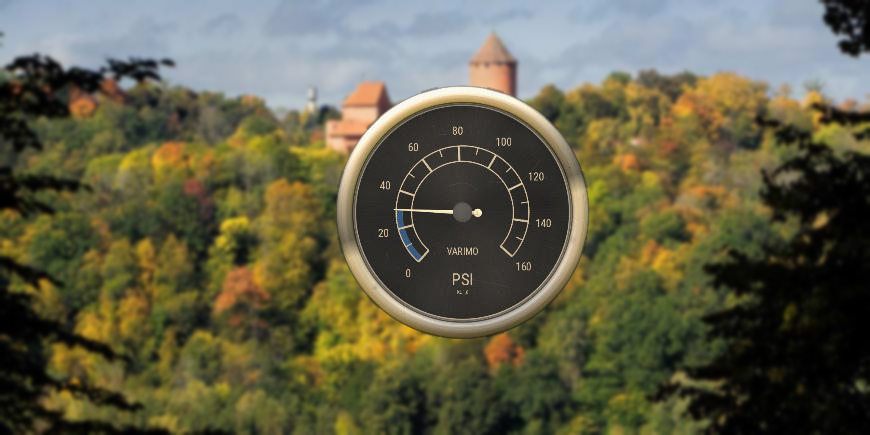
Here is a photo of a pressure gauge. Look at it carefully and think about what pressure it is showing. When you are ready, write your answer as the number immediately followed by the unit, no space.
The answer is 30psi
